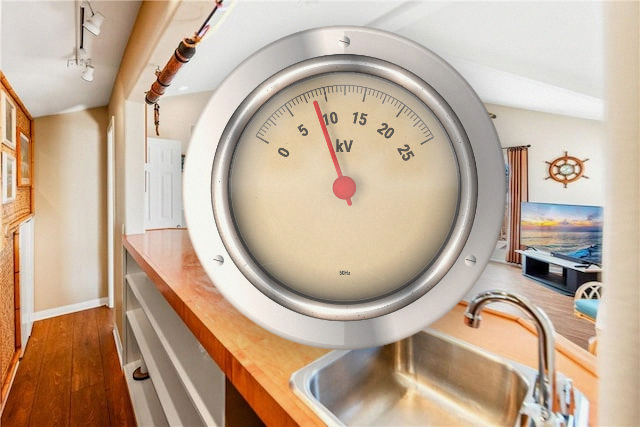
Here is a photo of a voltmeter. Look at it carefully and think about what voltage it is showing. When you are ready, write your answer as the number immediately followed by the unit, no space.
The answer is 8.5kV
